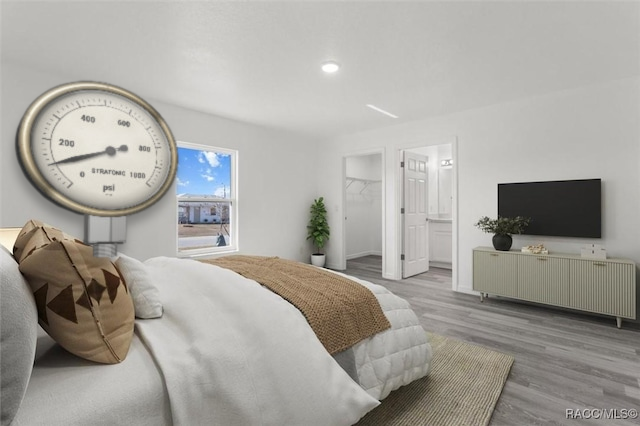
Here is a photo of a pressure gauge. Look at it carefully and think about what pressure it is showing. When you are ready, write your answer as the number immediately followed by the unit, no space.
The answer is 100psi
